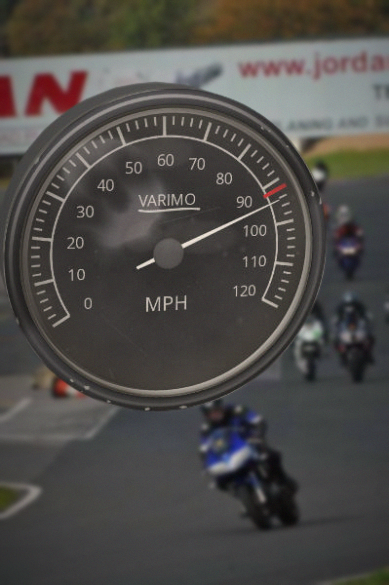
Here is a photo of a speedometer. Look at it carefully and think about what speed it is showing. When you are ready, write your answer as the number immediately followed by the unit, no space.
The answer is 94mph
